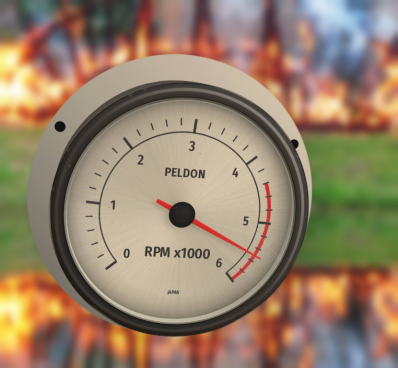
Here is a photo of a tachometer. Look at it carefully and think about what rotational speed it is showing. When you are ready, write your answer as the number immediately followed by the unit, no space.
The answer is 5500rpm
